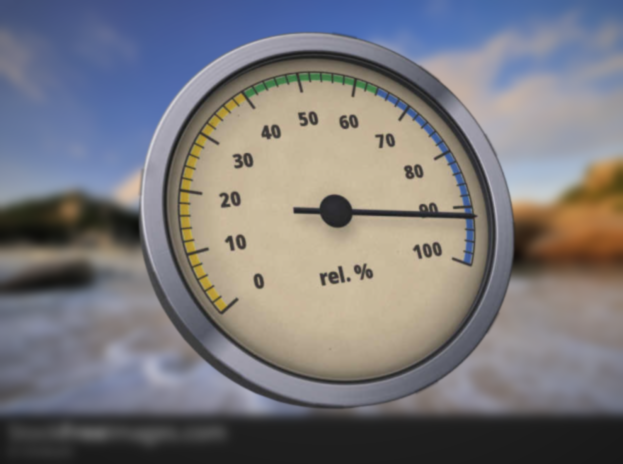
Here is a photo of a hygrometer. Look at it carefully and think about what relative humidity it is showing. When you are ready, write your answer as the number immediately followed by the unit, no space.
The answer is 92%
